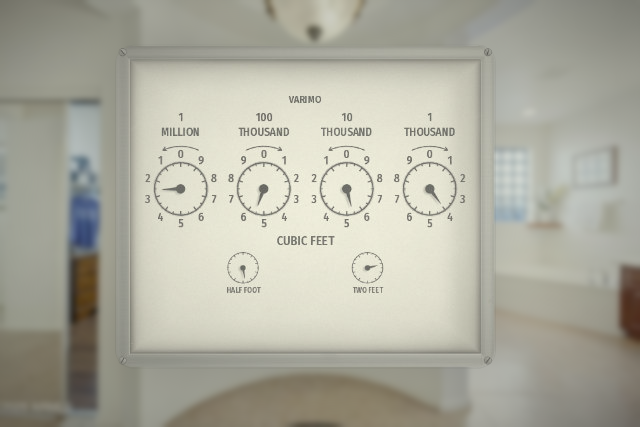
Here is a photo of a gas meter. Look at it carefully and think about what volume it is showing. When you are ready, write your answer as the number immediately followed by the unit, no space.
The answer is 255400ft³
